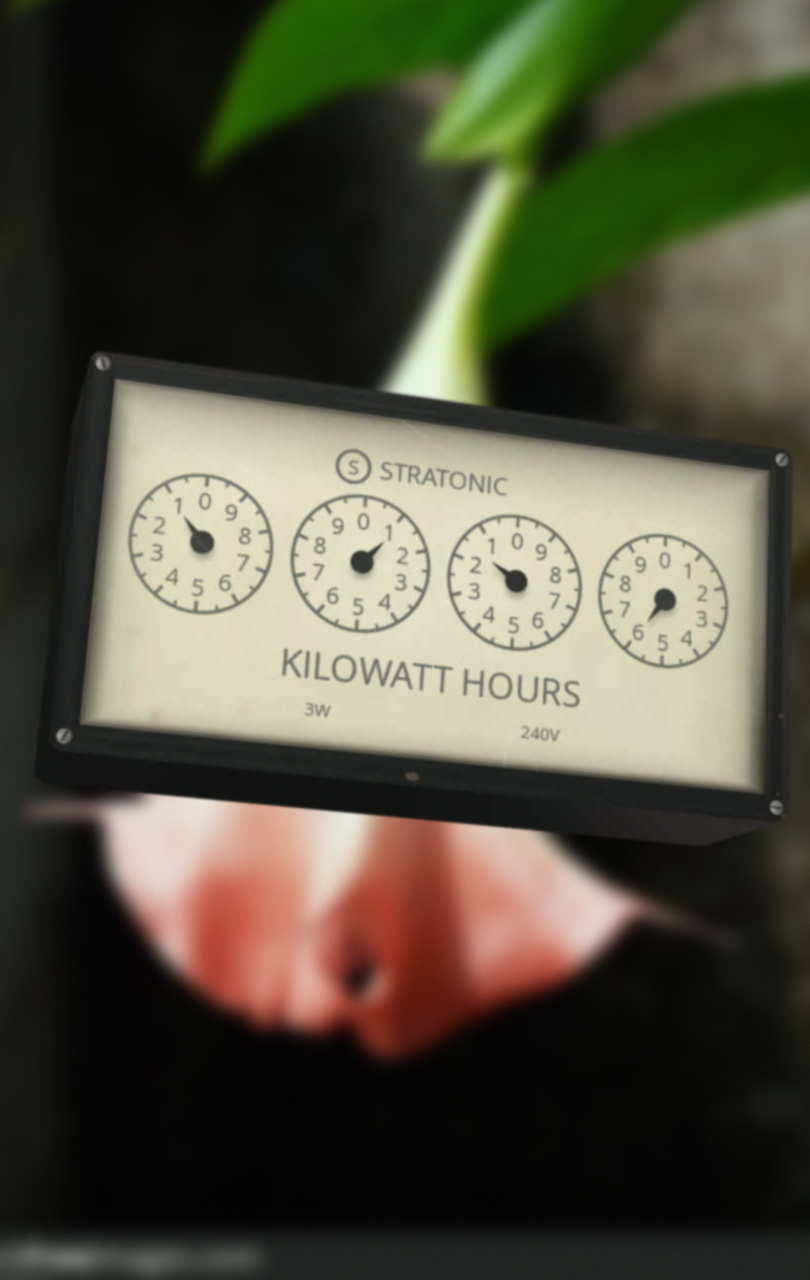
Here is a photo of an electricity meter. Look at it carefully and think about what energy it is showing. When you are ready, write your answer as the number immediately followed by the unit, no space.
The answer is 1116kWh
